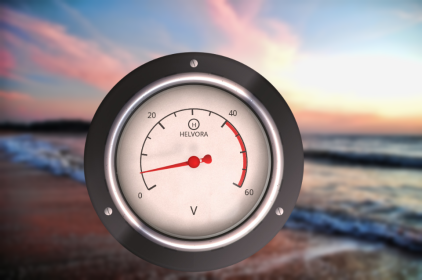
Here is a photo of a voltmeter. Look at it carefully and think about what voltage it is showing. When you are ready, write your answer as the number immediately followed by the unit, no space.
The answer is 5V
